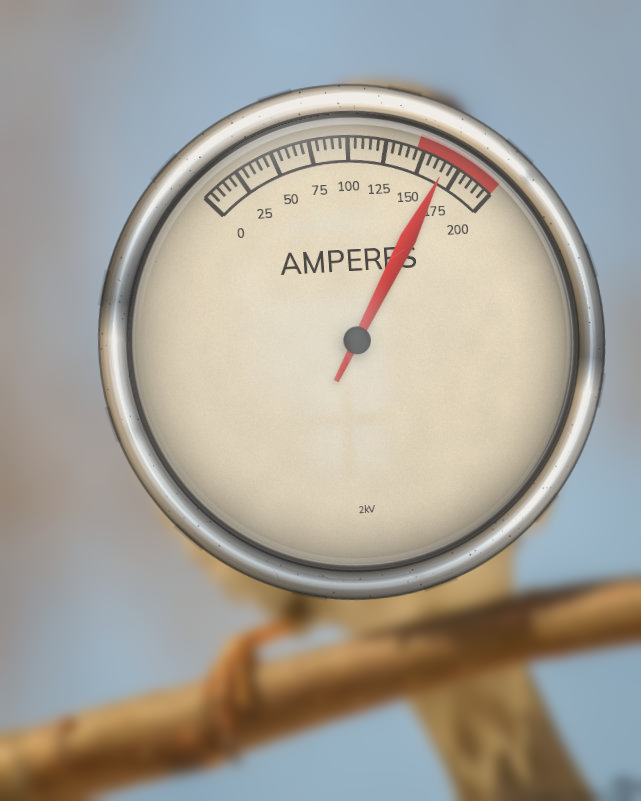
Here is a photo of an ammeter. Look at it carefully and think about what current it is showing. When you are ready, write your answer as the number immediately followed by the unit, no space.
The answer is 165A
